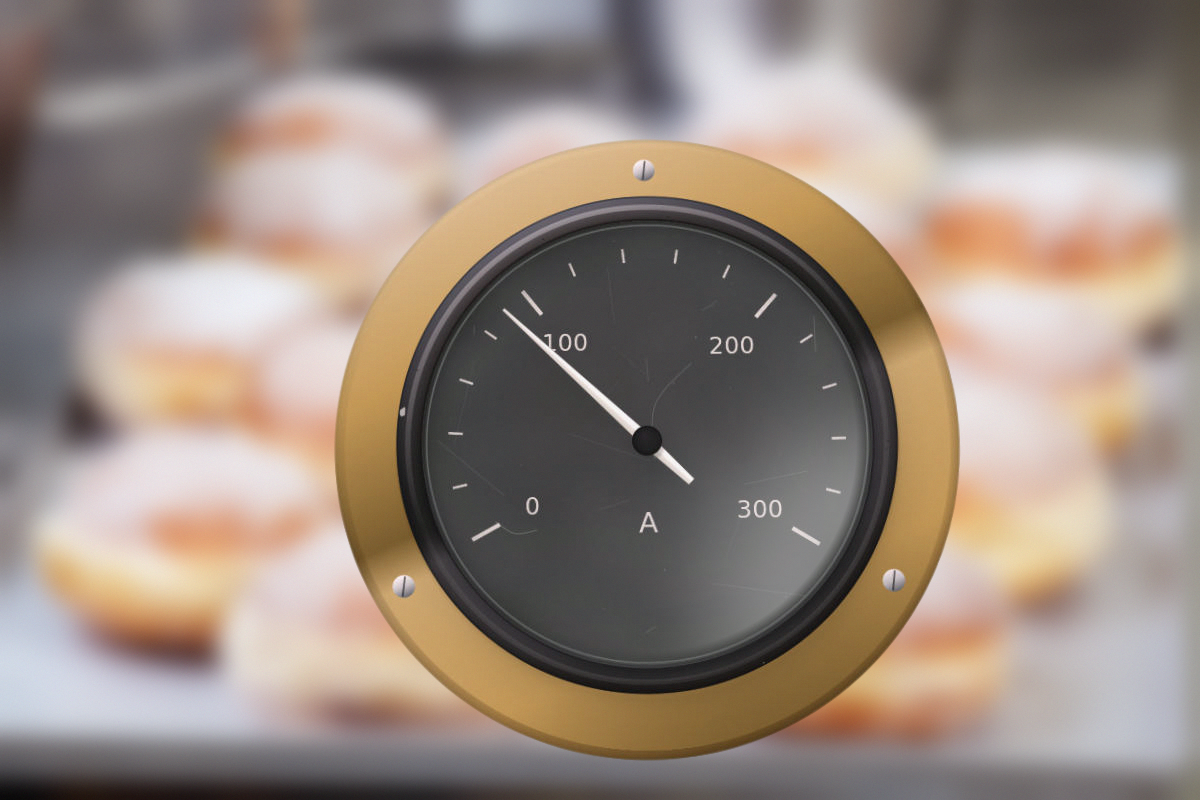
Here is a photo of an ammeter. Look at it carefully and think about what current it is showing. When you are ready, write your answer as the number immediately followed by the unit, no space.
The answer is 90A
